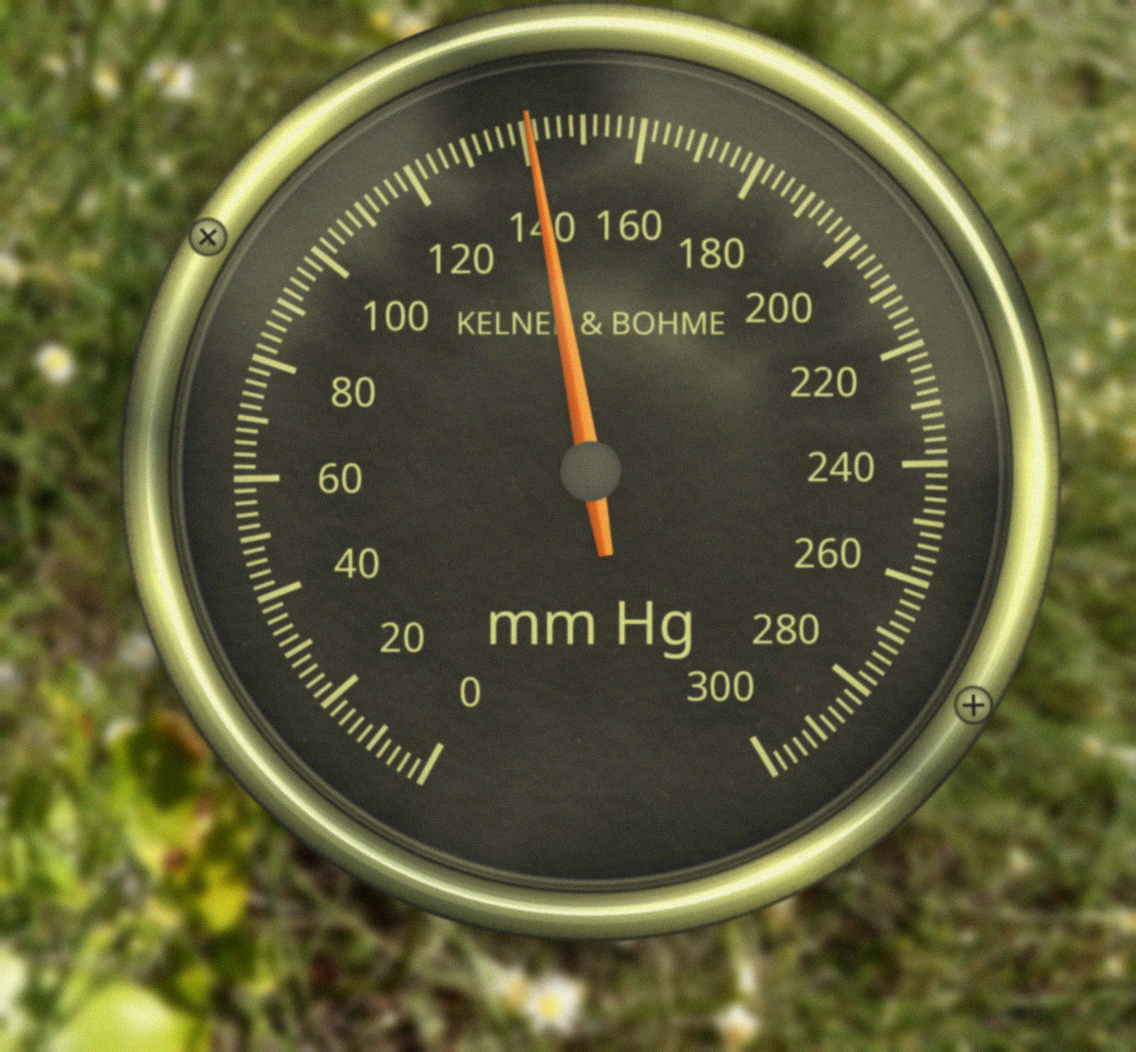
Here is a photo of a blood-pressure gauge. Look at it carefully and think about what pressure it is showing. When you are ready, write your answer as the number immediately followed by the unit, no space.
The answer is 141mmHg
